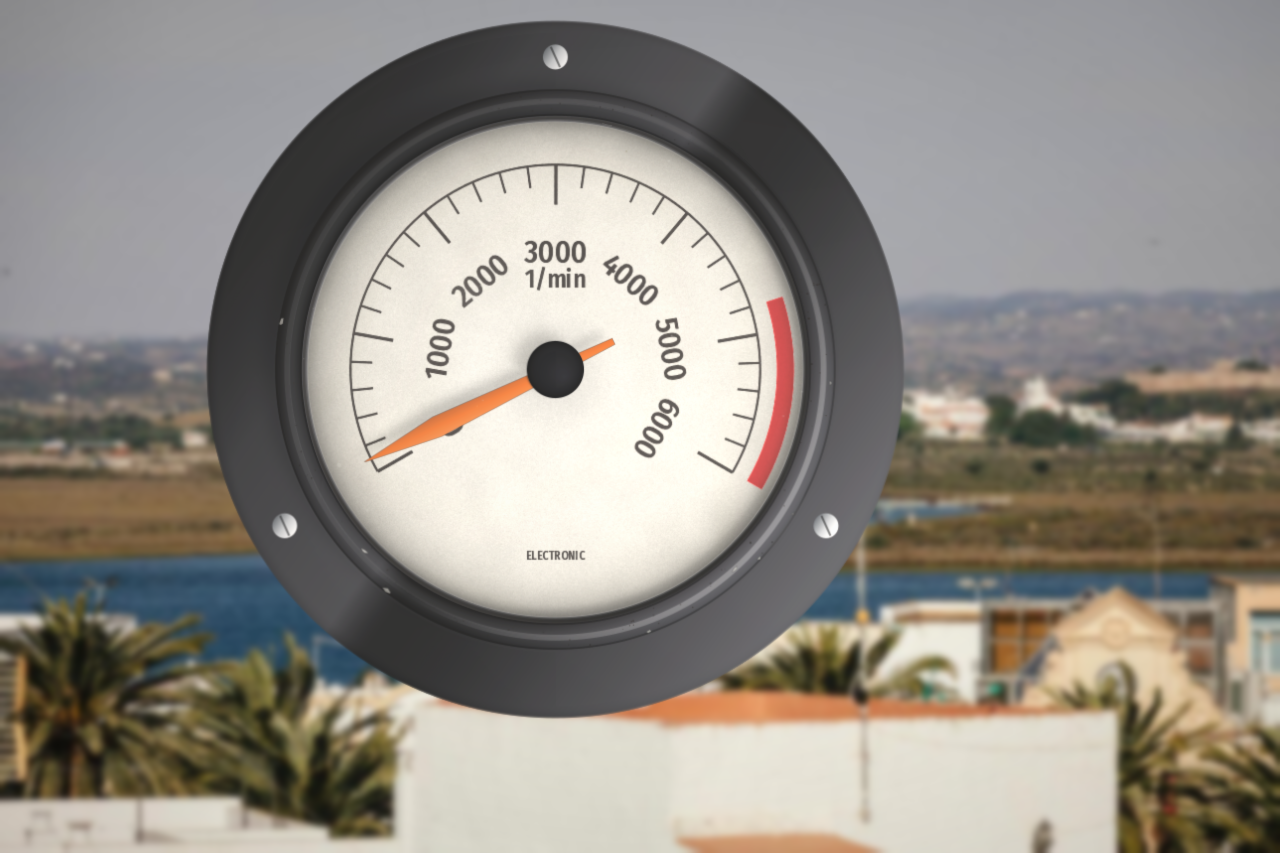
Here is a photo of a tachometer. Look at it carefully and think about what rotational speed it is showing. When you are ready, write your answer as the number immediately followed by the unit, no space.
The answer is 100rpm
